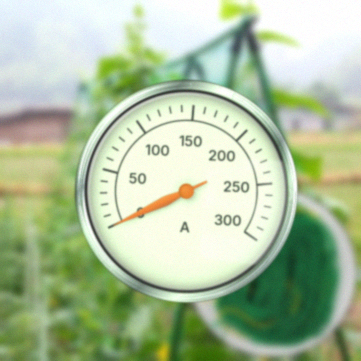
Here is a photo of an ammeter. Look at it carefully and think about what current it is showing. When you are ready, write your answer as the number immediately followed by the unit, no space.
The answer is 0A
